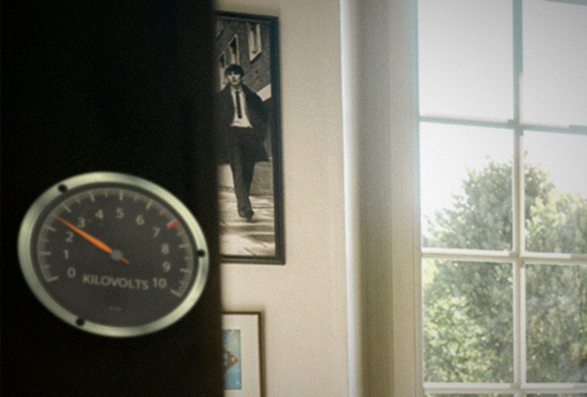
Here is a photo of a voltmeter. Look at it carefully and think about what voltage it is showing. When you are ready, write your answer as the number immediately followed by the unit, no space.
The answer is 2.5kV
